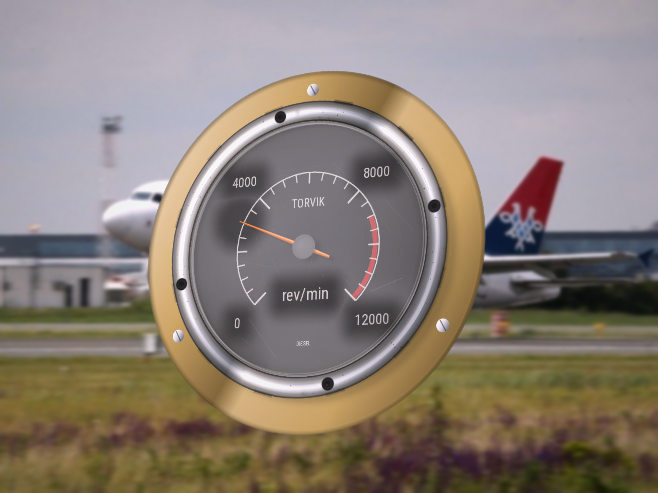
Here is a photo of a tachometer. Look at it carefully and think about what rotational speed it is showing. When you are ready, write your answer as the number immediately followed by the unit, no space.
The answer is 3000rpm
